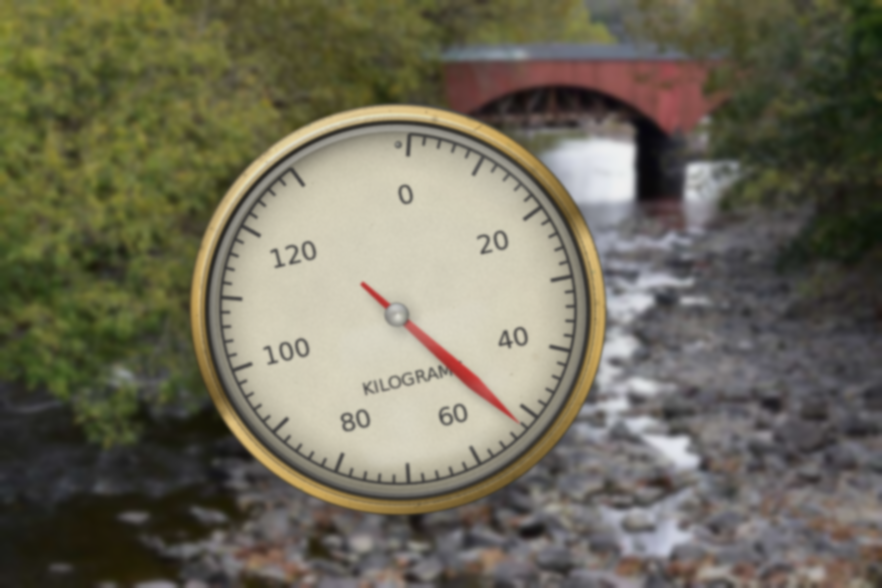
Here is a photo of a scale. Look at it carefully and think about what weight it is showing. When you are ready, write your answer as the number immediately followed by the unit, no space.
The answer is 52kg
